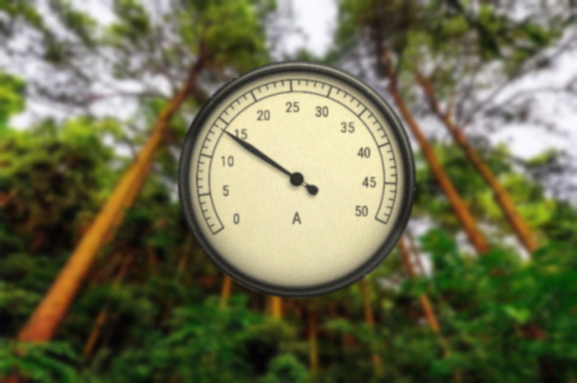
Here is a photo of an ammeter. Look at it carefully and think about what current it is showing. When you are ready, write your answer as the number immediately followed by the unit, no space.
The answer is 14A
